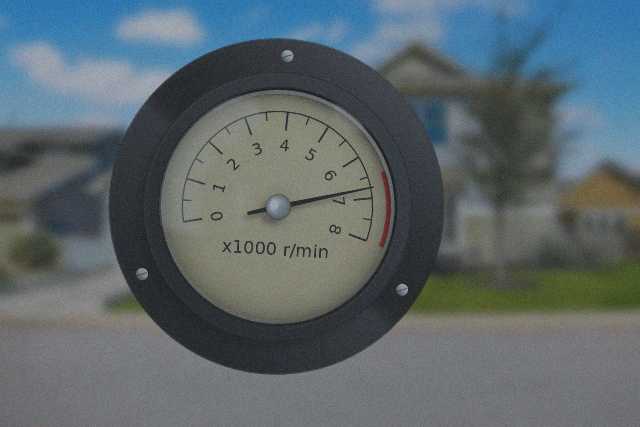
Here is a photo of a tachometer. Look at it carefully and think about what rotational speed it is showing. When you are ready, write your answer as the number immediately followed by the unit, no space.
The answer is 6750rpm
